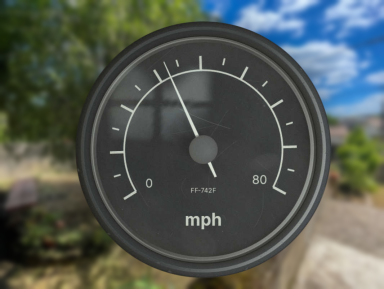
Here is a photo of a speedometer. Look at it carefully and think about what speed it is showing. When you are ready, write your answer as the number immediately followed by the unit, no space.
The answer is 32.5mph
